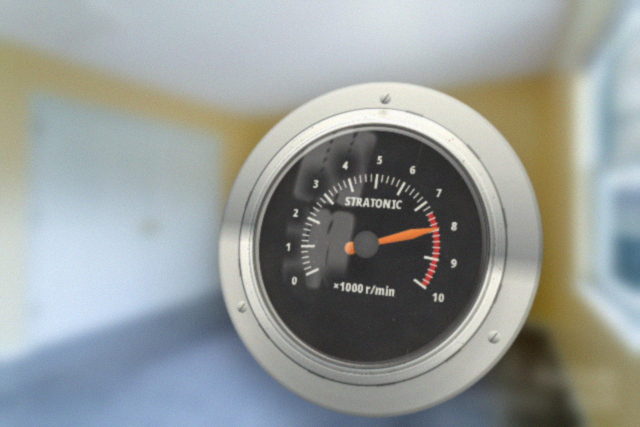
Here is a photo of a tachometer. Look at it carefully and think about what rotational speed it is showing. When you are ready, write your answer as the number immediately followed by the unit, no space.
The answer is 8000rpm
